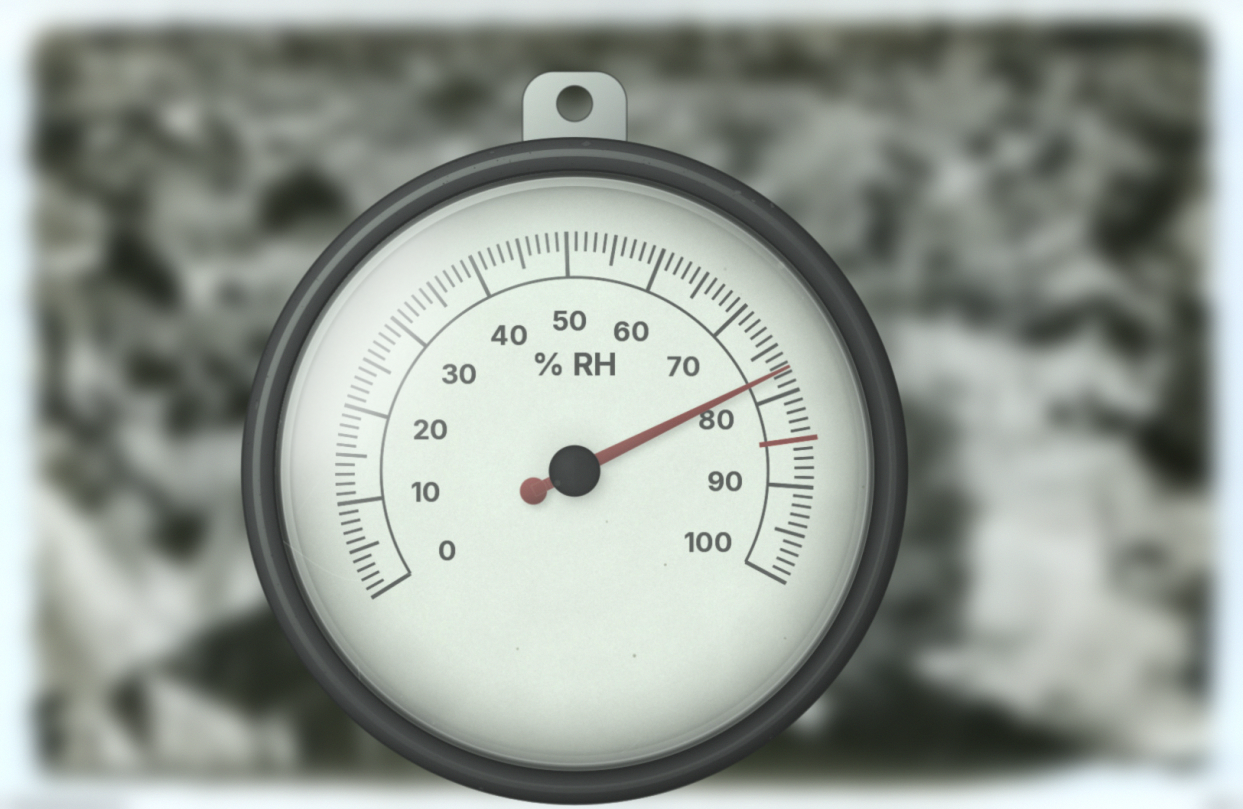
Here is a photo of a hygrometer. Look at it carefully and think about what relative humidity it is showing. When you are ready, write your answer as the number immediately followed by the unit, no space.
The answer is 77.5%
